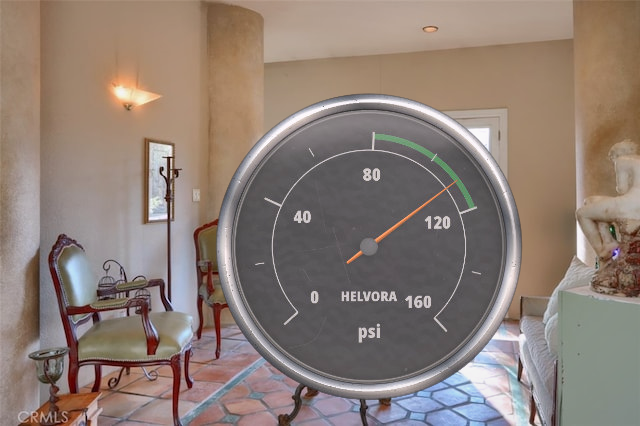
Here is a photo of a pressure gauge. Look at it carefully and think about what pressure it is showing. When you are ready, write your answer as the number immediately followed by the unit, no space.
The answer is 110psi
